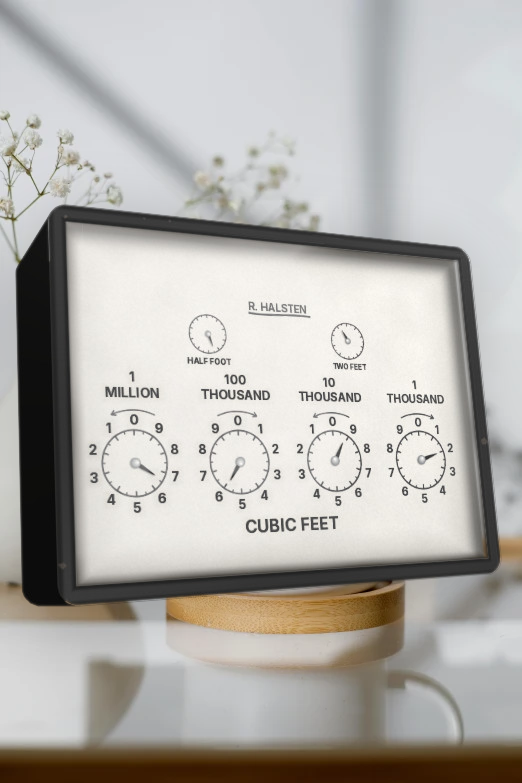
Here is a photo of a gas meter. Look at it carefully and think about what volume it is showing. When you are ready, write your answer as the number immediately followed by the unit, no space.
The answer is 659200ft³
